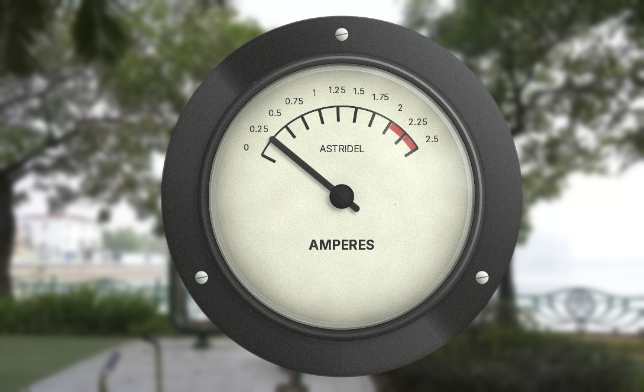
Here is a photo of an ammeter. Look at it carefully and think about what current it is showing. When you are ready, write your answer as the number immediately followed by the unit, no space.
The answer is 0.25A
